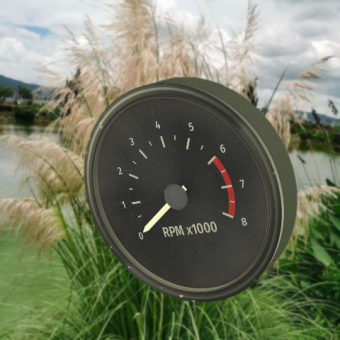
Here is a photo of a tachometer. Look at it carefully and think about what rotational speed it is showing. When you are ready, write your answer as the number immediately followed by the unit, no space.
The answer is 0rpm
